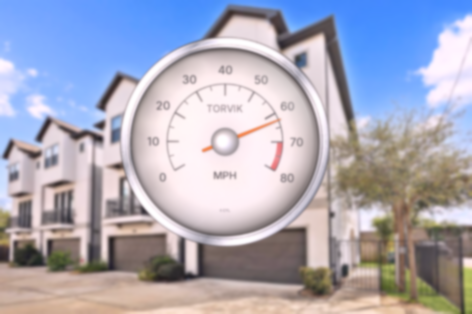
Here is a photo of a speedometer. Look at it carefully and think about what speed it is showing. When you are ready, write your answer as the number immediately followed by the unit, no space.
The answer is 62.5mph
